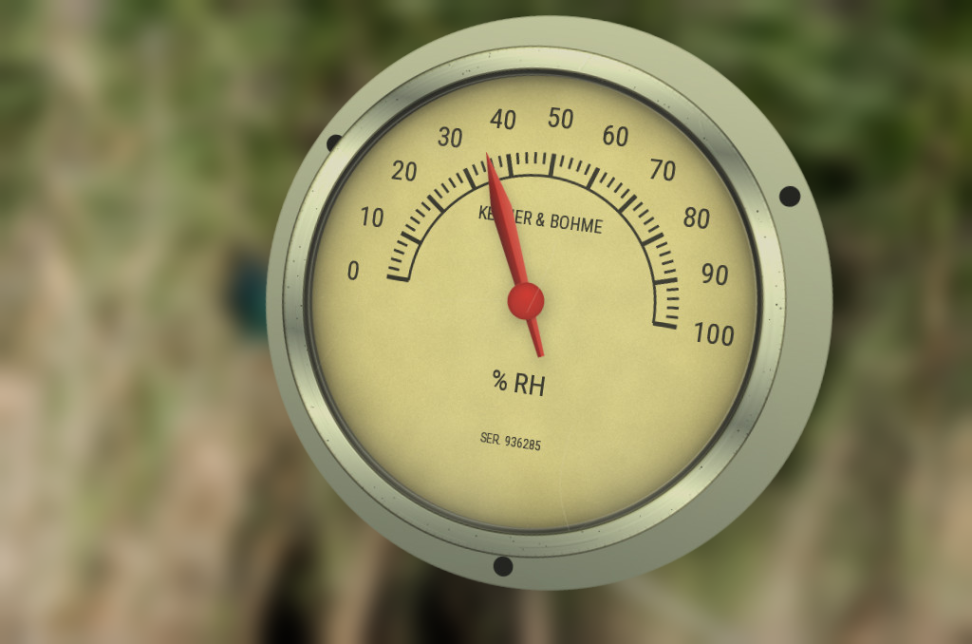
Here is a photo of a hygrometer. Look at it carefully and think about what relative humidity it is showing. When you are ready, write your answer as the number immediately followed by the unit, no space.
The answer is 36%
